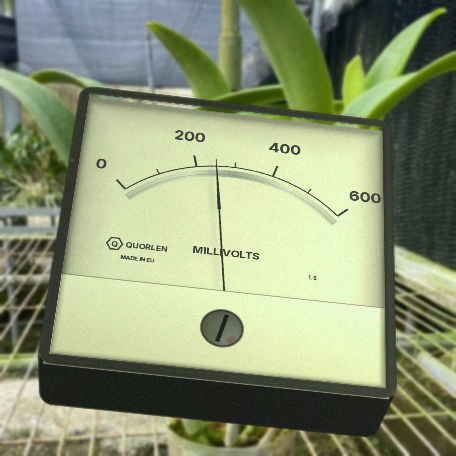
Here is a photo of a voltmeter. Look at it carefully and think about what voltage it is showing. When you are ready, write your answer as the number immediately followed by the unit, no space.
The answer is 250mV
